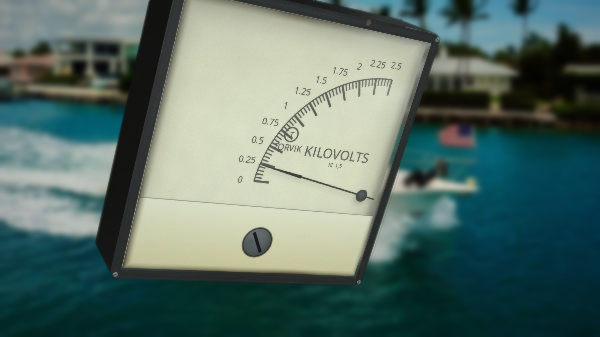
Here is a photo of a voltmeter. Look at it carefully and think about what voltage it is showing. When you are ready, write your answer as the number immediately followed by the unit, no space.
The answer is 0.25kV
